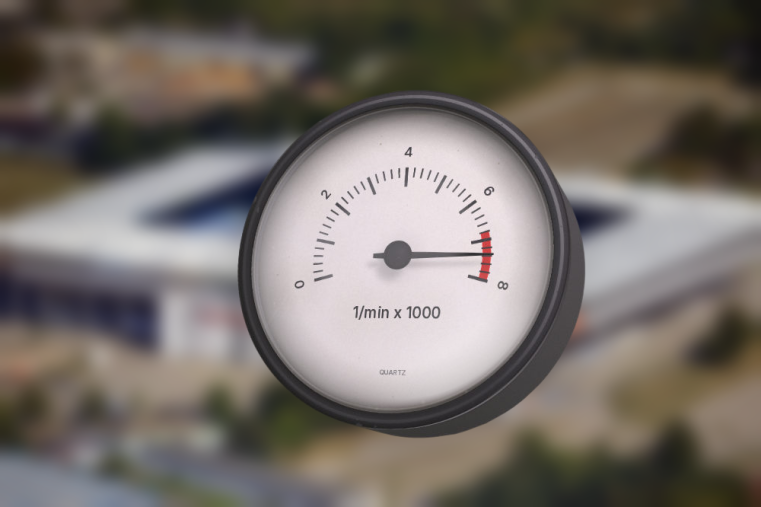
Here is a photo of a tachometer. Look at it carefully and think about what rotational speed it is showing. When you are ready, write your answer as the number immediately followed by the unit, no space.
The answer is 7400rpm
